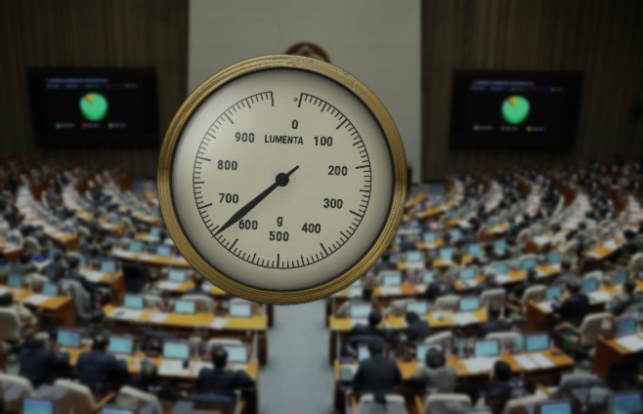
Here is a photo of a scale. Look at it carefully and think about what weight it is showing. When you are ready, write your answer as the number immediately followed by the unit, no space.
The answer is 640g
